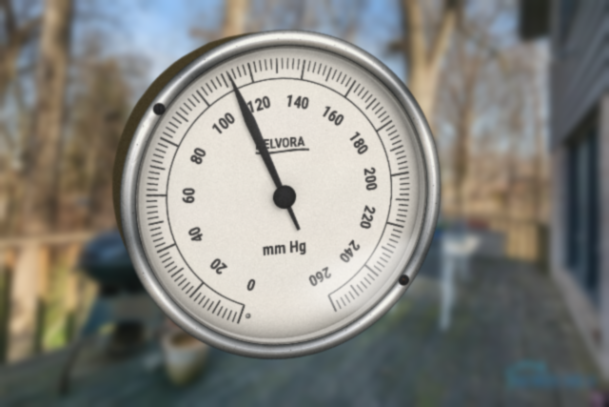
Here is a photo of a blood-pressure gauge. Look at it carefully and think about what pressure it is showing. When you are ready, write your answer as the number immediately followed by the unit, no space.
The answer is 112mmHg
